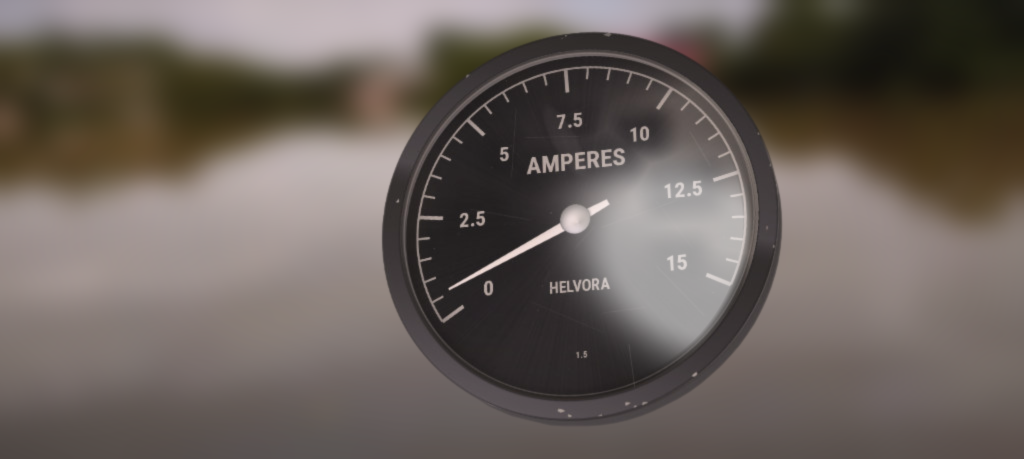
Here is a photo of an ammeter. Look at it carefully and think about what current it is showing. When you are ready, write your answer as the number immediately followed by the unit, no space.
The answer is 0.5A
